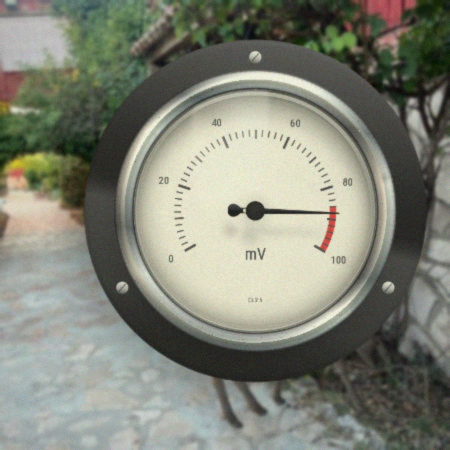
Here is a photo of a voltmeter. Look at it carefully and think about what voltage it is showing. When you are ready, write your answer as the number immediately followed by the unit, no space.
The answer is 88mV
